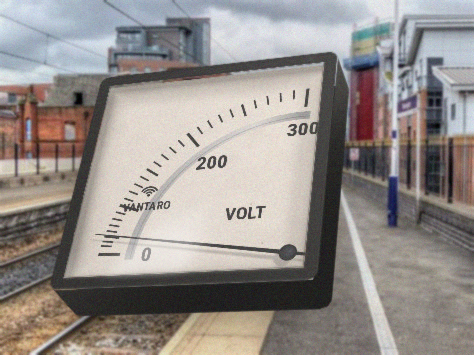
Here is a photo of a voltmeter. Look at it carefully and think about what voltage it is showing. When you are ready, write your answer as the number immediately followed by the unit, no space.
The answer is 50V
